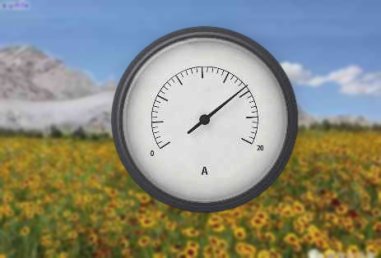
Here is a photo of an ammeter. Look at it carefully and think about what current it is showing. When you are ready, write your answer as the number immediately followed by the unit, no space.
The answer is 14.5A
